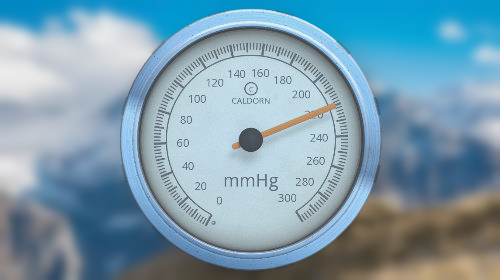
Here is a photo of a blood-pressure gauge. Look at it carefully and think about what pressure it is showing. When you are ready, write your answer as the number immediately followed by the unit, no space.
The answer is 220mmHg
